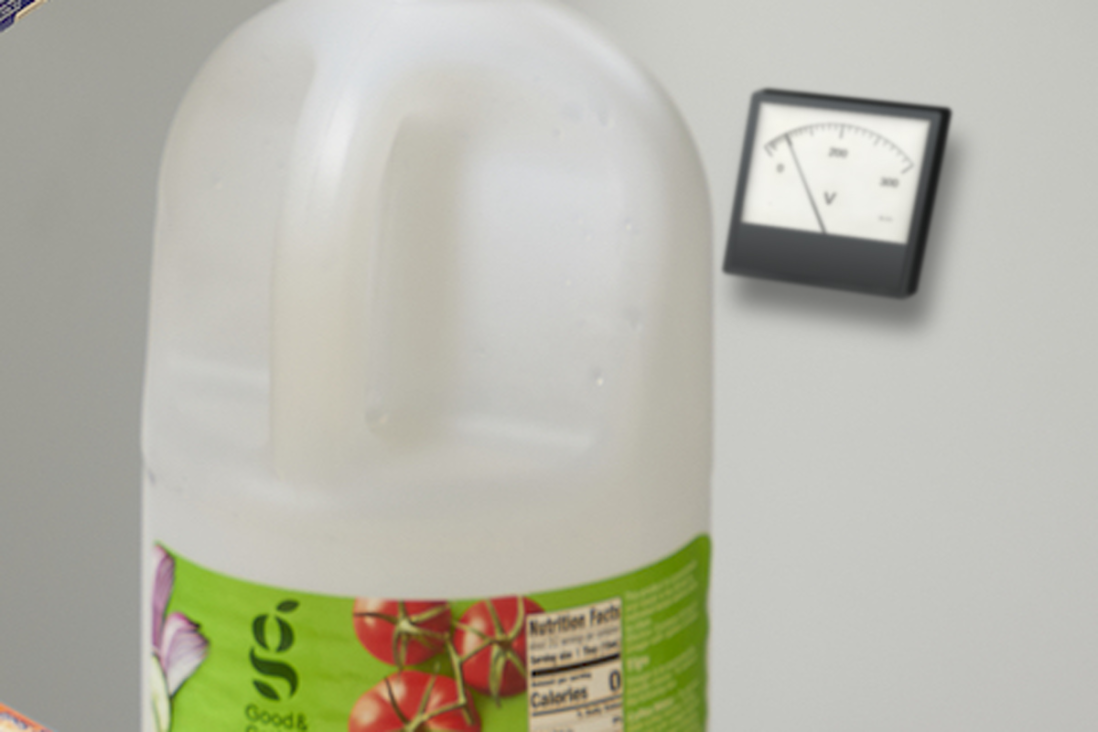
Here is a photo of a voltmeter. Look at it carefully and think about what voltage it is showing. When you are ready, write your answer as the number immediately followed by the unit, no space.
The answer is 100V
